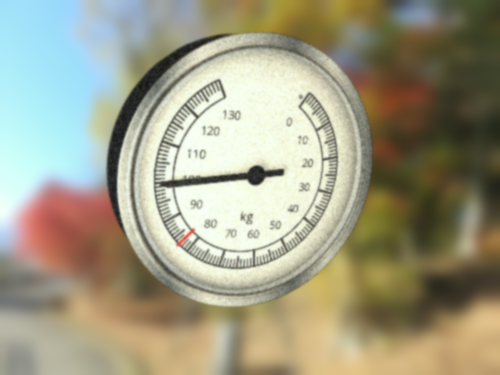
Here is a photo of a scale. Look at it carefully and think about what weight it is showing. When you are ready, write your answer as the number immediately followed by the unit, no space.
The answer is 100kg
